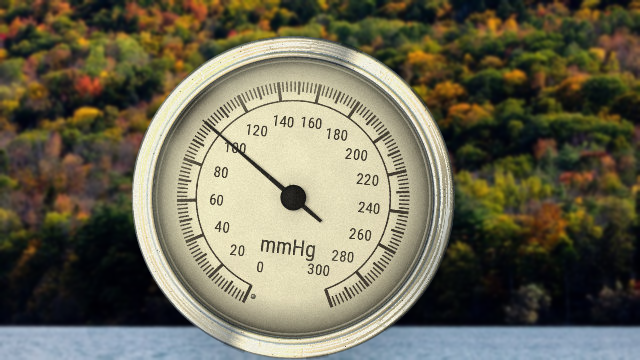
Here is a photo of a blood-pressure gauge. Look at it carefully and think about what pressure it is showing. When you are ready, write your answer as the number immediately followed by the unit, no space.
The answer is 100mmHg
